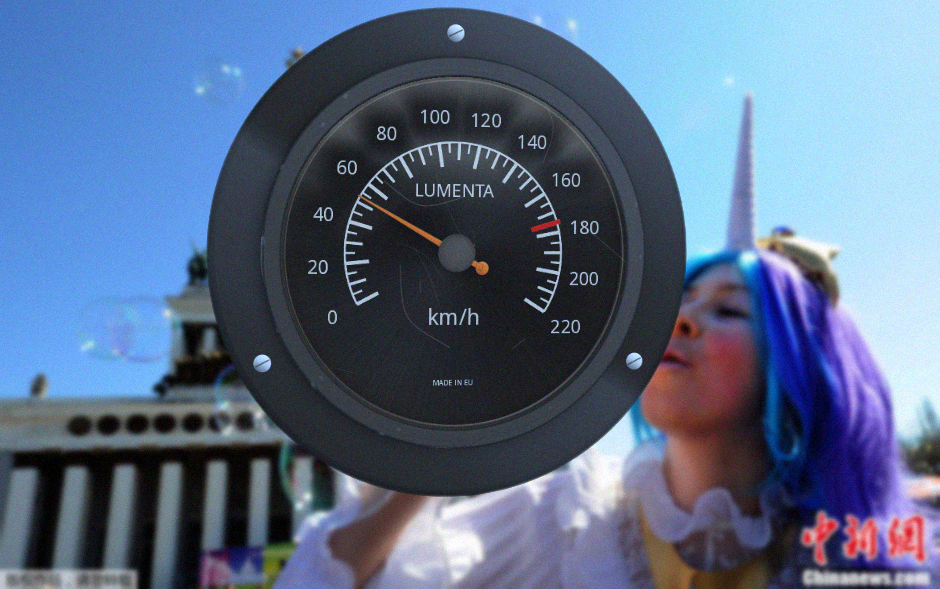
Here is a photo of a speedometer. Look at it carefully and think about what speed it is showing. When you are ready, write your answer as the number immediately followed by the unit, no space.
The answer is 52.5km/h
